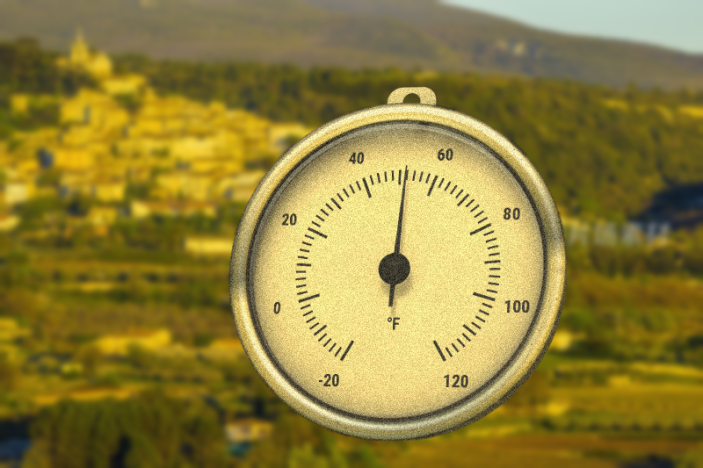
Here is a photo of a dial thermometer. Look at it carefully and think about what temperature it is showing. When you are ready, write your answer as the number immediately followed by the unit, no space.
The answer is 52°F
